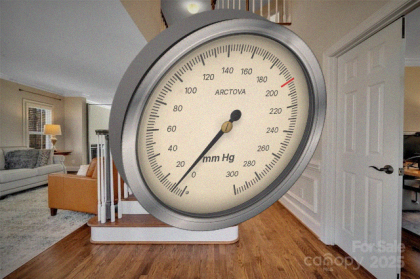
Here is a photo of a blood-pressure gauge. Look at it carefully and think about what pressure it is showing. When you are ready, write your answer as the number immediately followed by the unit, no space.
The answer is 10mmHg
